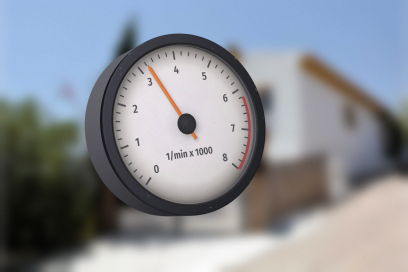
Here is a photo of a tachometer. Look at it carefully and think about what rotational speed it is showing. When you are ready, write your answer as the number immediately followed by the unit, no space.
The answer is 3200rpm
